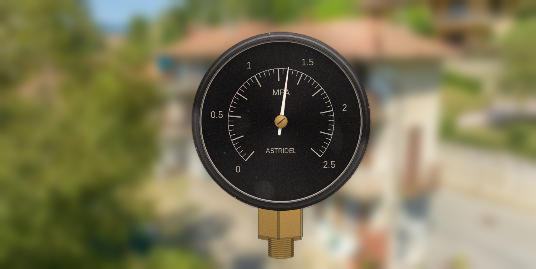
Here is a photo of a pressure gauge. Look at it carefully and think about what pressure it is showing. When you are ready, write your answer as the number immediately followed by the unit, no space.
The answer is 1.35MPa
